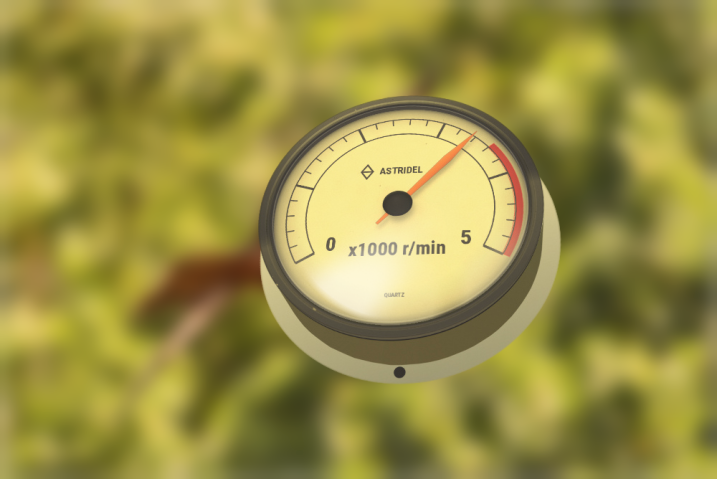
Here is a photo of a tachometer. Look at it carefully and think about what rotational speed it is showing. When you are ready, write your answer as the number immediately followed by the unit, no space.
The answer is 3400rpm
